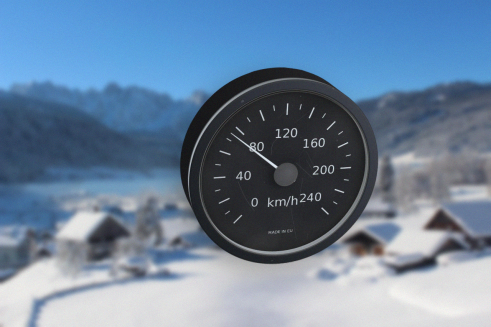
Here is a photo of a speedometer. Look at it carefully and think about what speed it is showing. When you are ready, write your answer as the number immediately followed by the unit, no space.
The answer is 75km/h
